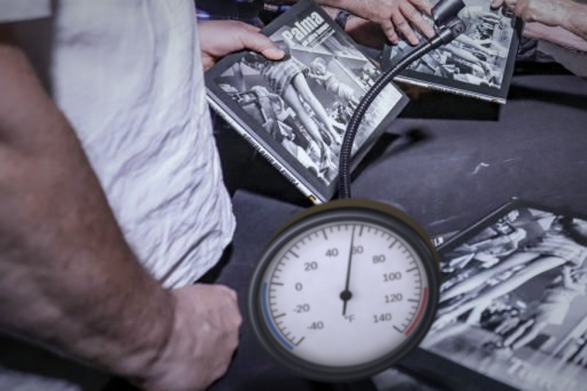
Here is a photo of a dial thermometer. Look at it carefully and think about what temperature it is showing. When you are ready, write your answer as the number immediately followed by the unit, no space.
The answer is 56°F
